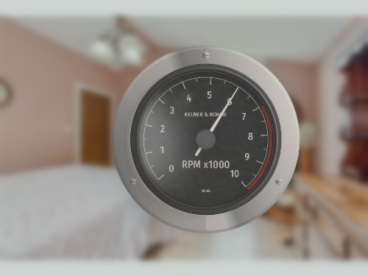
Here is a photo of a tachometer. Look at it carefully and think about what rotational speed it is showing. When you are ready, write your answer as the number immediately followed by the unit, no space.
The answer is 6000rpm
